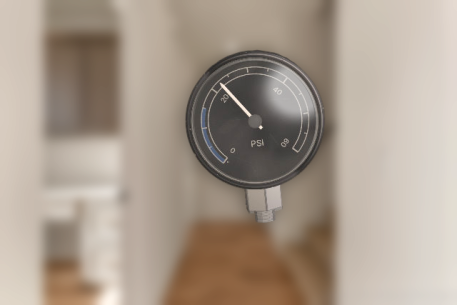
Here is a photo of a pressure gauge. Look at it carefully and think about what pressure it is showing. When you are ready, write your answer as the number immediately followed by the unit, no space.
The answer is 22.5psi
